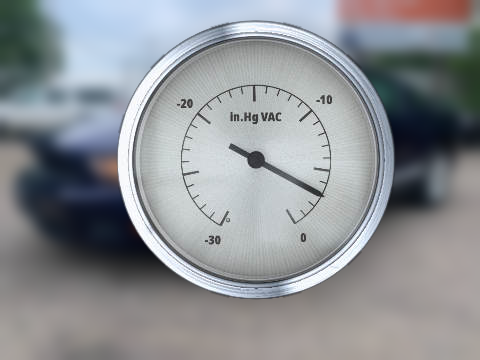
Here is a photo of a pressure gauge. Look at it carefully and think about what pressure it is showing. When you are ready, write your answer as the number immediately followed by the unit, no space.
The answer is -3inHg
